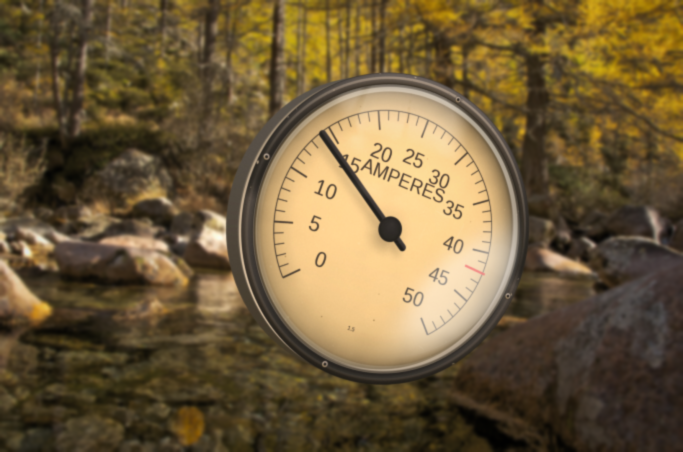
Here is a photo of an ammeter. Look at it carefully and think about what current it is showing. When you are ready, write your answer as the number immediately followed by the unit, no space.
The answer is 14A
